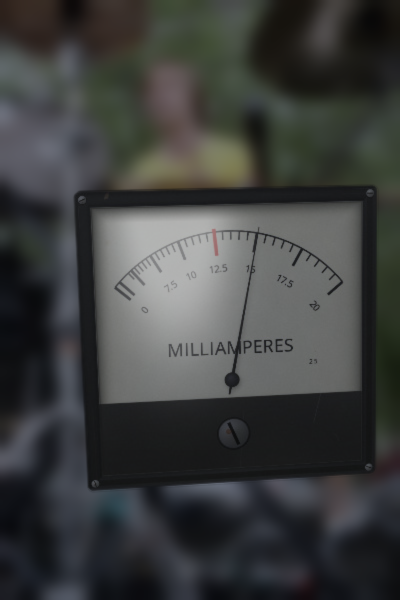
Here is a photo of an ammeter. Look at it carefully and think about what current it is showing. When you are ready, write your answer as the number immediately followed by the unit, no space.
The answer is 15mA
